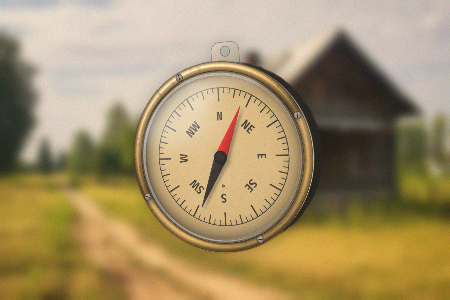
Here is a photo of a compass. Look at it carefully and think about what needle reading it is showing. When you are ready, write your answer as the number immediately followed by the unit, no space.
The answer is 25°
